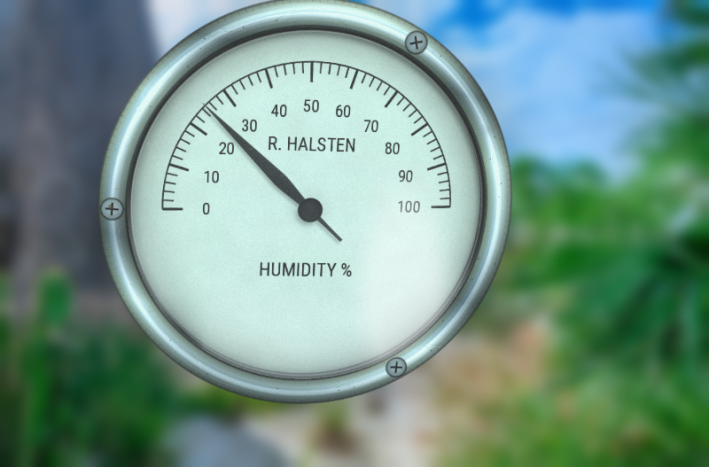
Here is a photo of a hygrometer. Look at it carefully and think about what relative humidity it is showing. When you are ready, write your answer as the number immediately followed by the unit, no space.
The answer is 25%
